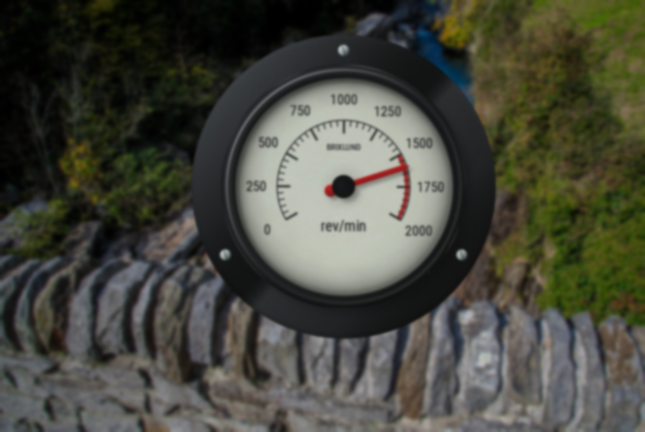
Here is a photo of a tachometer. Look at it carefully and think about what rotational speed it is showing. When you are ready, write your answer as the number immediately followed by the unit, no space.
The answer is 1600rpm
